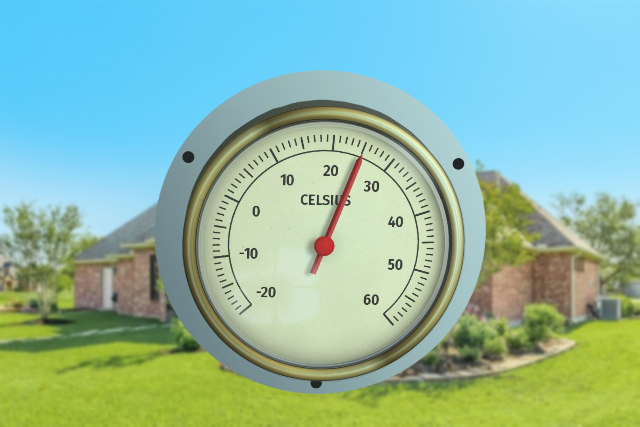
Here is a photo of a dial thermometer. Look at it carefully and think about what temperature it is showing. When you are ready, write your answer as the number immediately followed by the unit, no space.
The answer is 25°C
